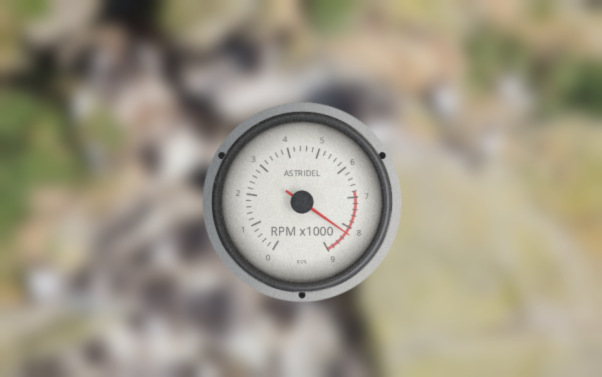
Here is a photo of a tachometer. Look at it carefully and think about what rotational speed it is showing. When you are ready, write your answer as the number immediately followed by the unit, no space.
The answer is 8200rpm
